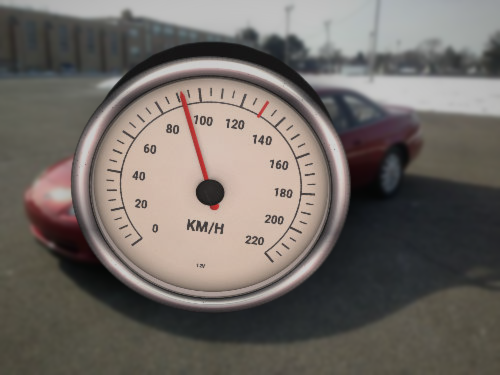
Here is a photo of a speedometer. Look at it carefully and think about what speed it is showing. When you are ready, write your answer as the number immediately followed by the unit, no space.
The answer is 92.5km/h
